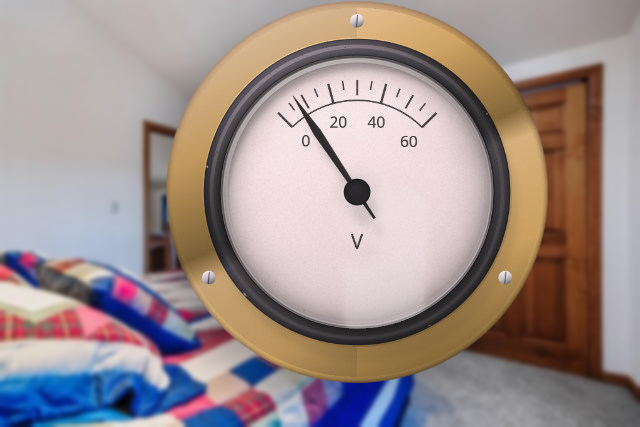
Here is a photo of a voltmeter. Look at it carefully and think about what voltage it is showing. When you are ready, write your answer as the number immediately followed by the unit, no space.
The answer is 7.5V
